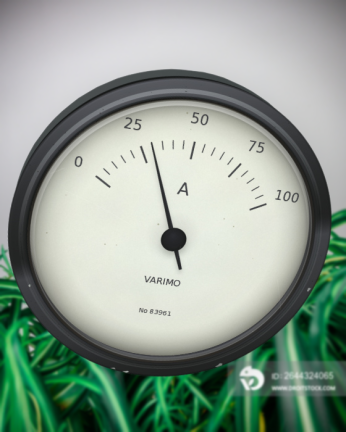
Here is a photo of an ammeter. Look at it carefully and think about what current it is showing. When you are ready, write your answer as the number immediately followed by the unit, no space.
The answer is 30A
